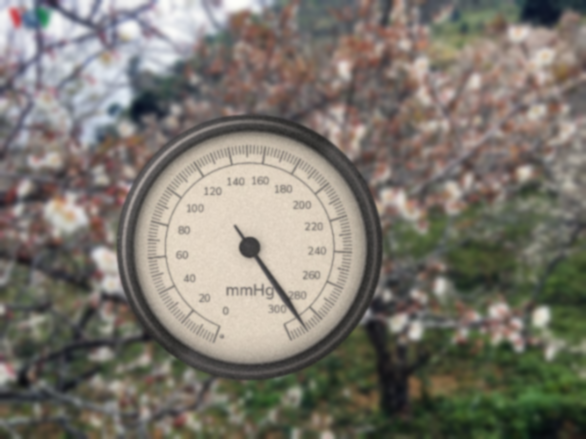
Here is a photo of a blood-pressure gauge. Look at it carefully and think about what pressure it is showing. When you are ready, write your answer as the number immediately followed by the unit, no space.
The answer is 290mmHg
